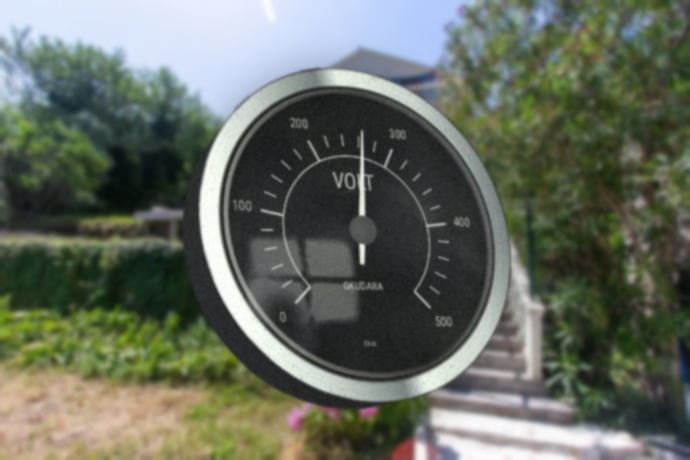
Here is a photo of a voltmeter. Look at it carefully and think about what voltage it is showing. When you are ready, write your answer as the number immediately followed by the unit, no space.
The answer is 260V
